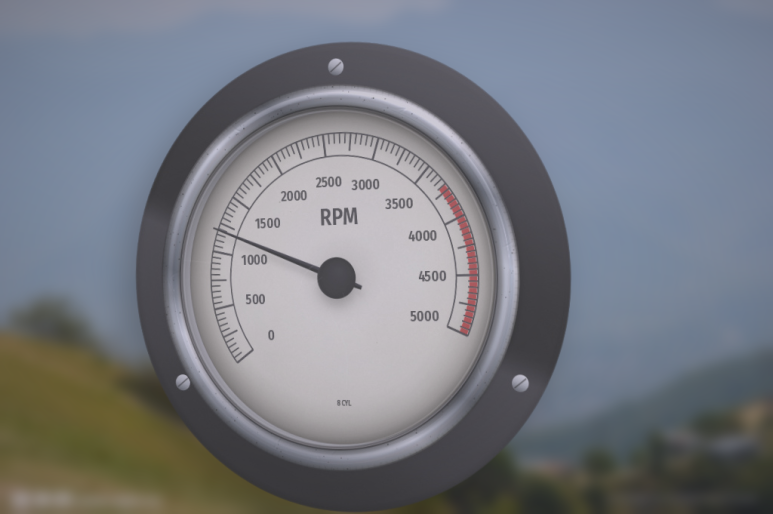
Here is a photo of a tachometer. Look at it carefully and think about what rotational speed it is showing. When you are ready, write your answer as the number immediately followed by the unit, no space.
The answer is 1200rpm
